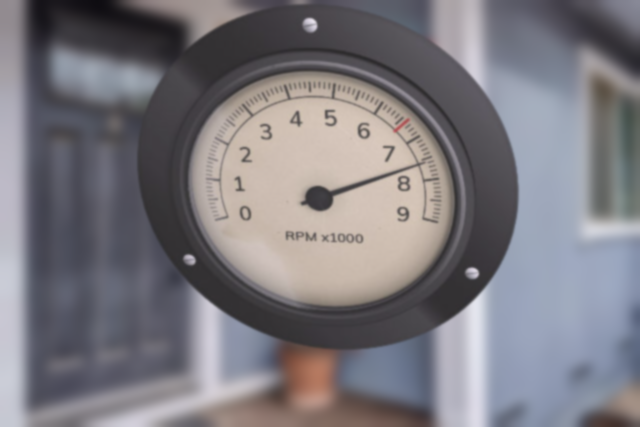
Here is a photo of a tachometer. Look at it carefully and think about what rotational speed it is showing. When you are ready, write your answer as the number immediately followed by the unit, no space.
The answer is 7500rpm
